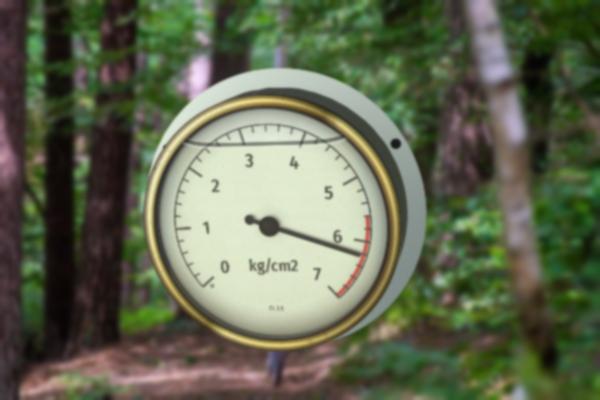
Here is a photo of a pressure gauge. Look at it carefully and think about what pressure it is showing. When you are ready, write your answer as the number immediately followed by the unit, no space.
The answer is 6.2kg/cm²
